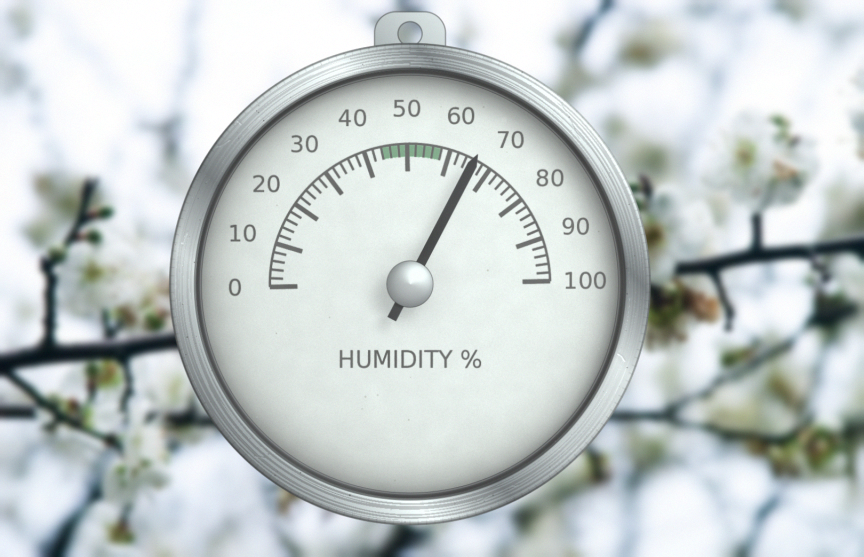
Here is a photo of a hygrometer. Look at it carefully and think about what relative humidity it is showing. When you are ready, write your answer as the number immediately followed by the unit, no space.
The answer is 66%
